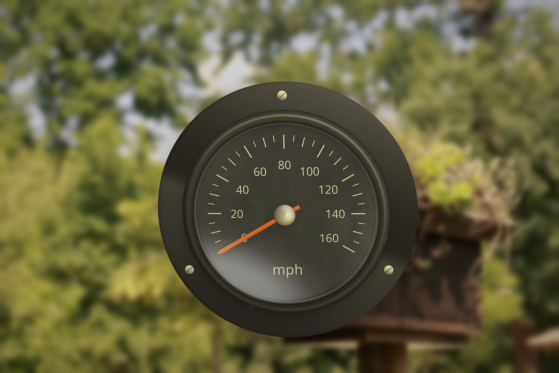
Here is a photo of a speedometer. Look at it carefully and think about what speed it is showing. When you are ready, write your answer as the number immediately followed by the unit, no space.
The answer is 0mph
